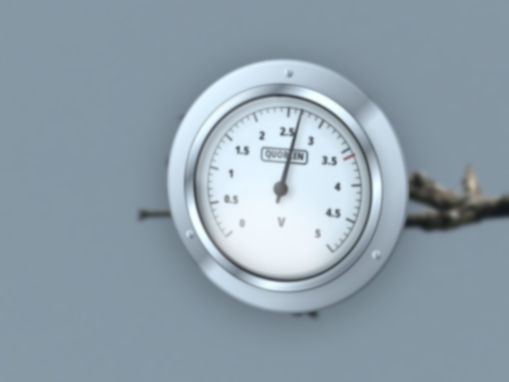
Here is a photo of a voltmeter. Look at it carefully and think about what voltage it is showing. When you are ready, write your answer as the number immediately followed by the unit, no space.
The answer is 2.7V
